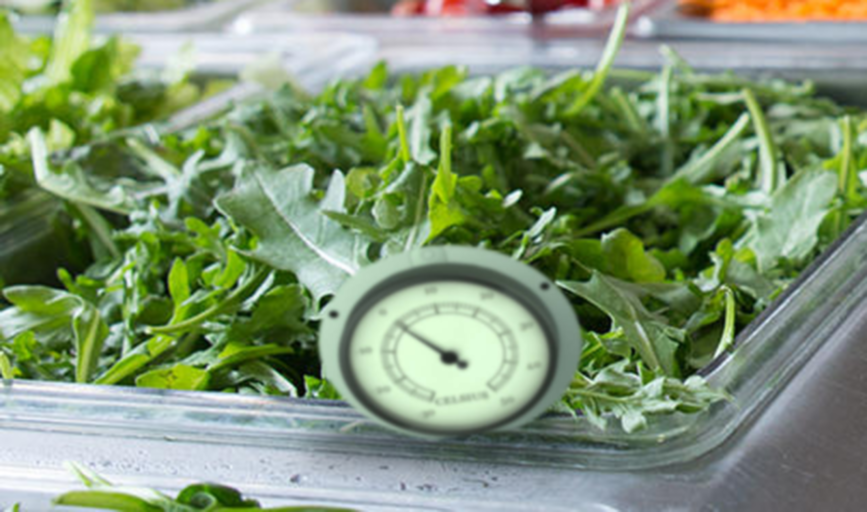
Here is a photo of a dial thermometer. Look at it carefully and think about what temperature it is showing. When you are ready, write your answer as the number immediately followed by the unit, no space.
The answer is 0°C
